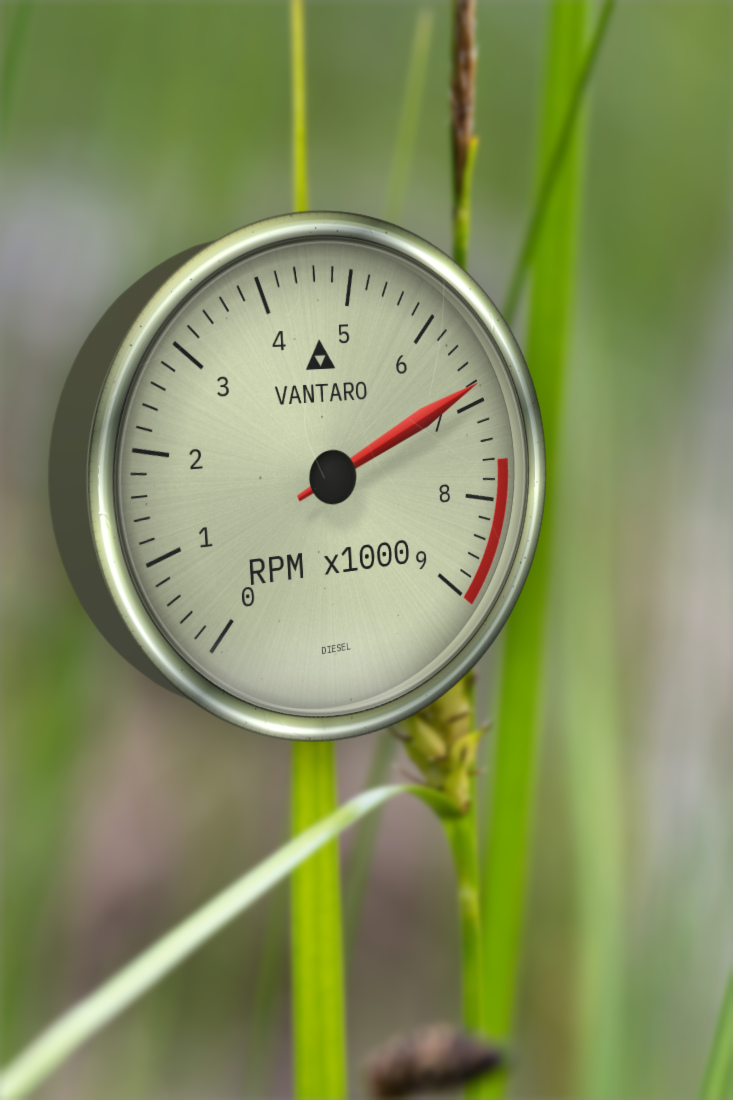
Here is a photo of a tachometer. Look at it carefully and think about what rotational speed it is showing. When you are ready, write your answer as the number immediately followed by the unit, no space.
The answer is 6800rpm
